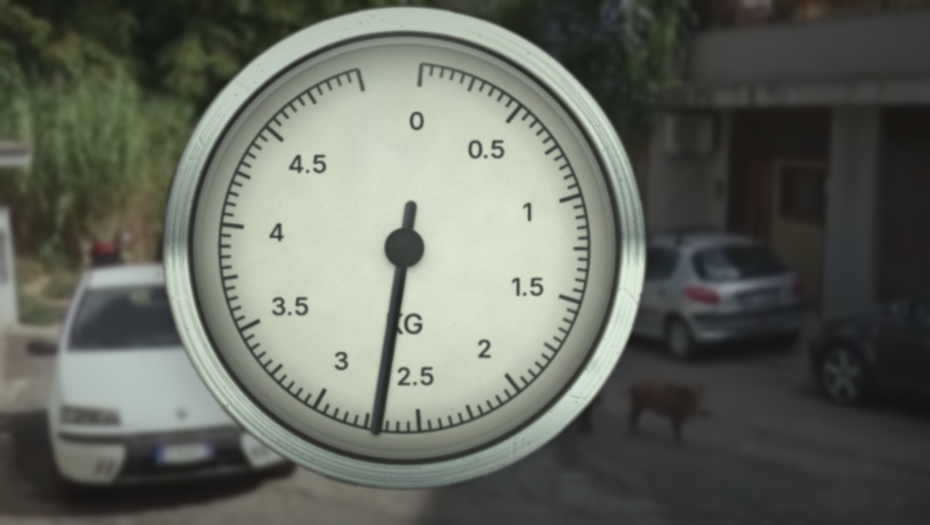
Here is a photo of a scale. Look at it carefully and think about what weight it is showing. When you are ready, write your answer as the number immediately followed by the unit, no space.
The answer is 2.7kg
